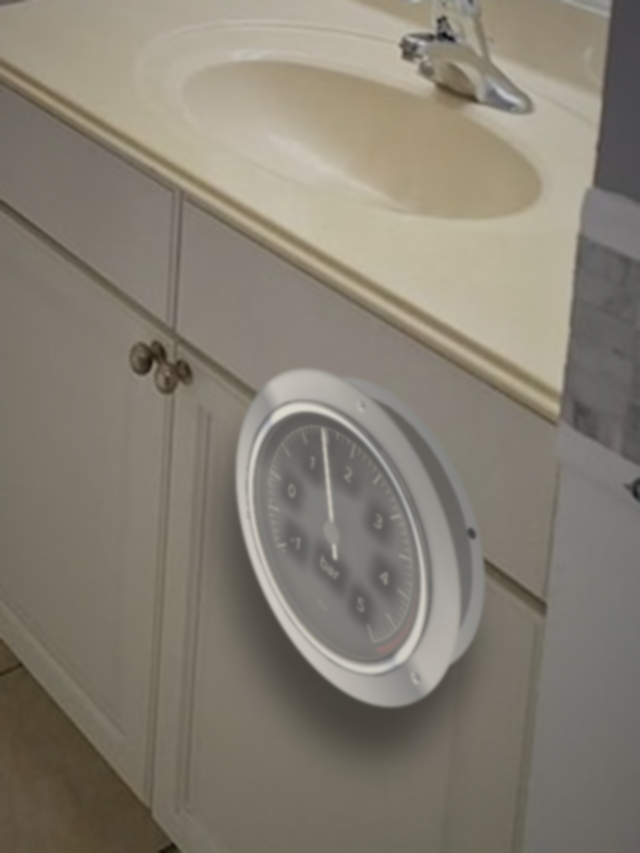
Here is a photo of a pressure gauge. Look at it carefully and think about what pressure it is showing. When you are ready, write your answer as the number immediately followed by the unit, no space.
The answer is 1.5bar
